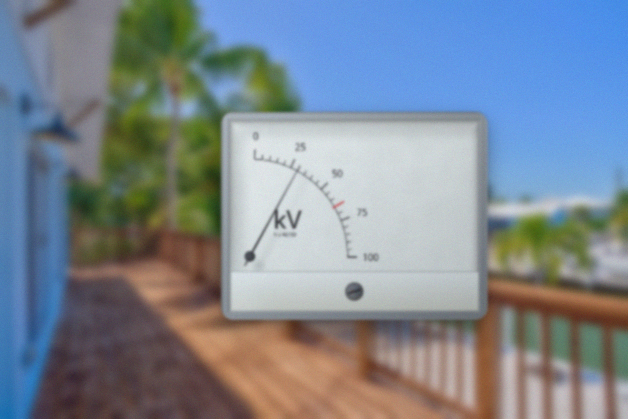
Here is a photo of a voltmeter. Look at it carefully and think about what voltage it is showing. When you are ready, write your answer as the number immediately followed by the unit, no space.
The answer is 30kV
